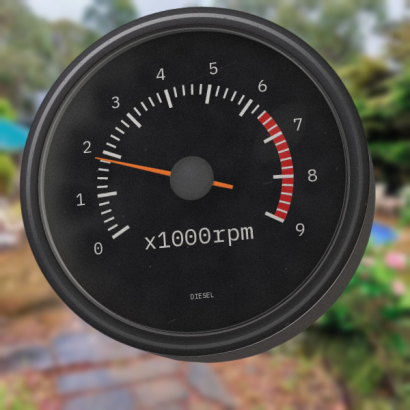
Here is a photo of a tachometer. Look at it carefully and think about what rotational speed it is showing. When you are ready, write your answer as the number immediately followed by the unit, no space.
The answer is 1800rpm
